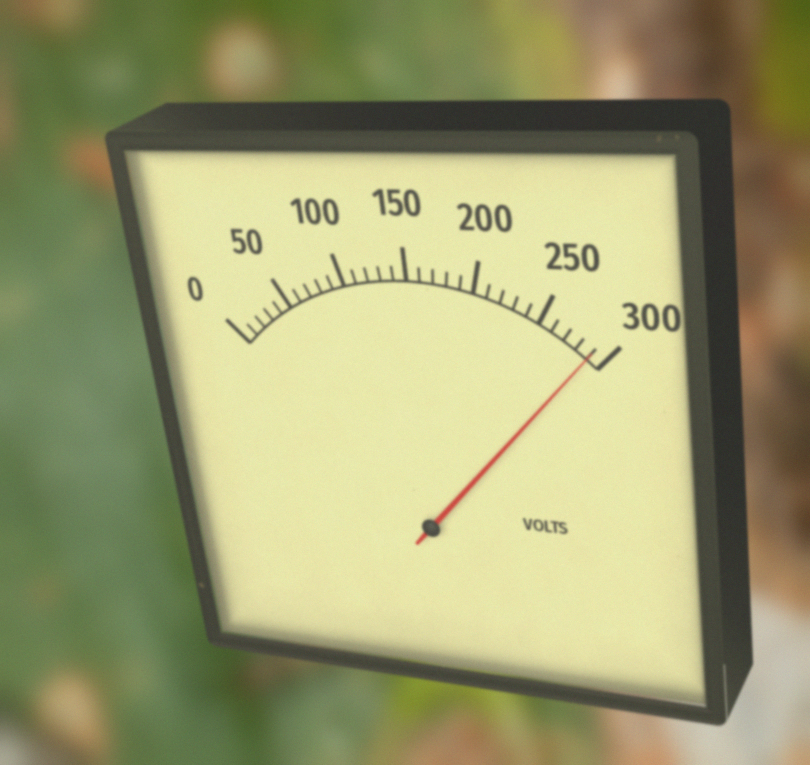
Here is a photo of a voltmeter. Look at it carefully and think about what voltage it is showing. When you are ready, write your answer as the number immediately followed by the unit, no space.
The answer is 290V
